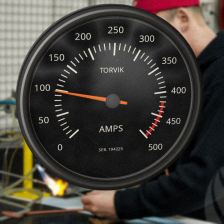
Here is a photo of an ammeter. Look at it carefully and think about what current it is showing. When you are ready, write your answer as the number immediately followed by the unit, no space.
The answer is 100A
